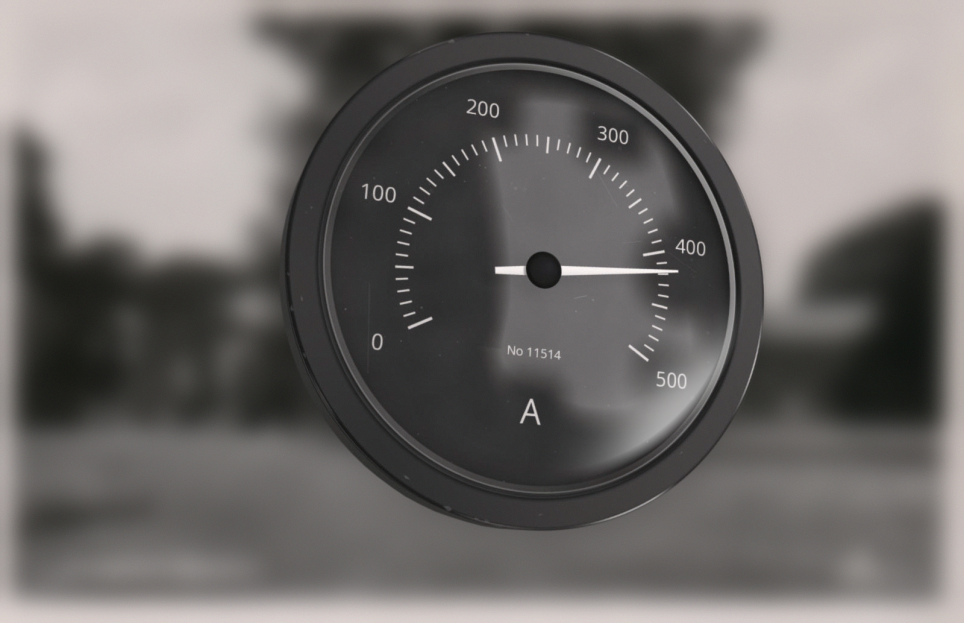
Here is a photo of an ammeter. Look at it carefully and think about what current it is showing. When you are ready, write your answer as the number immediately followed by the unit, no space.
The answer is 420A
